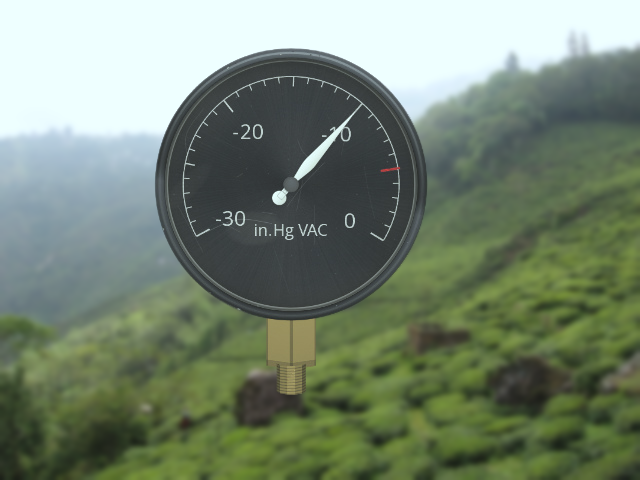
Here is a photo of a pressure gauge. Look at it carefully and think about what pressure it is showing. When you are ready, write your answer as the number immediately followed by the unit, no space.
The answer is -10inHg
